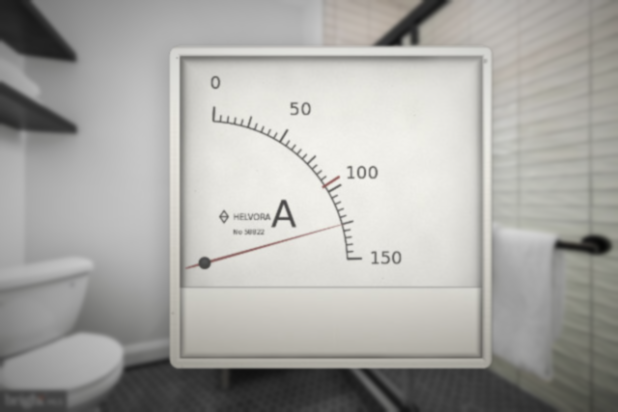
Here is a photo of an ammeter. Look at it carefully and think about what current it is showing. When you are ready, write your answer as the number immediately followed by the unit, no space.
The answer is 125A
